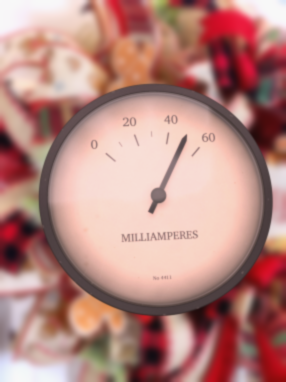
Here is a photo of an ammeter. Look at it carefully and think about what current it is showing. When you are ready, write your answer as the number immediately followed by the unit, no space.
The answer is 50mA
